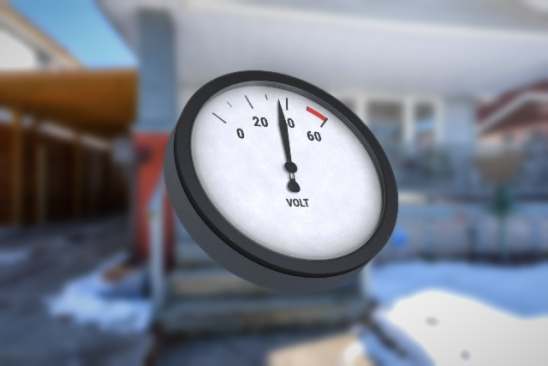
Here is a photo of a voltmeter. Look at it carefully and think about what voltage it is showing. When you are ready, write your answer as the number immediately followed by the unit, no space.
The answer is 35V
